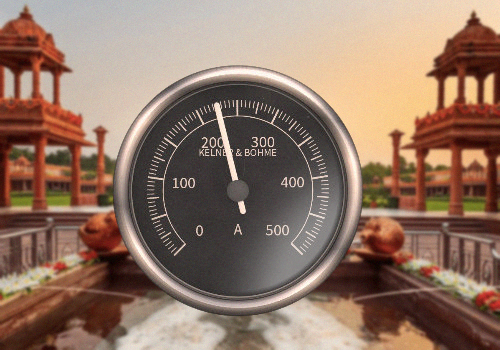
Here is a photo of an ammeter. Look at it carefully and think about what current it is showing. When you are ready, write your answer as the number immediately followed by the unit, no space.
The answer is 225A
